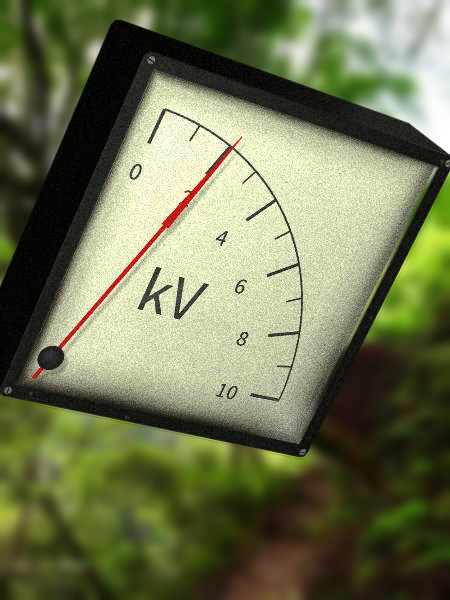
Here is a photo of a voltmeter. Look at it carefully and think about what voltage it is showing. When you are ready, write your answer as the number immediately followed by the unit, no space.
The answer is 2kV
